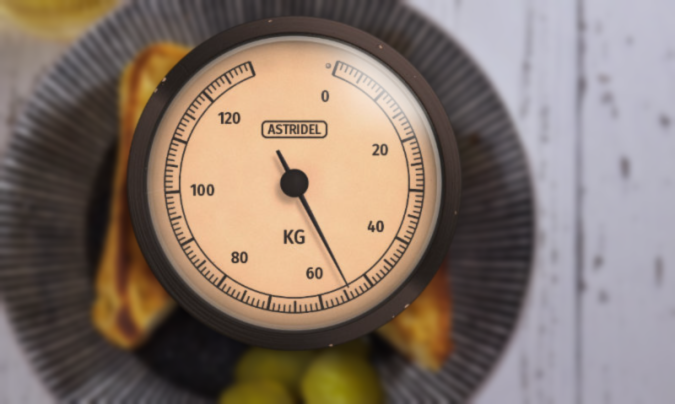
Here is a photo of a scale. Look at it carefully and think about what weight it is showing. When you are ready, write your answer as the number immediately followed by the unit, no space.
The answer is 54kg
